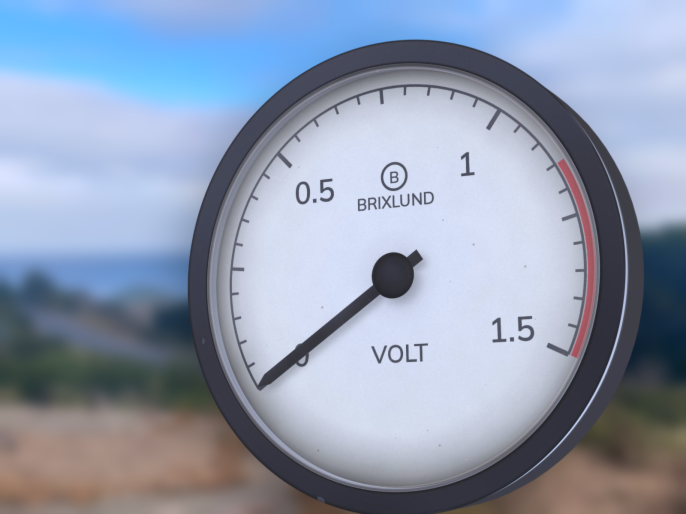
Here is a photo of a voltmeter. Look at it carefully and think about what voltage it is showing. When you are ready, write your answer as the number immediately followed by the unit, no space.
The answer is 0V
